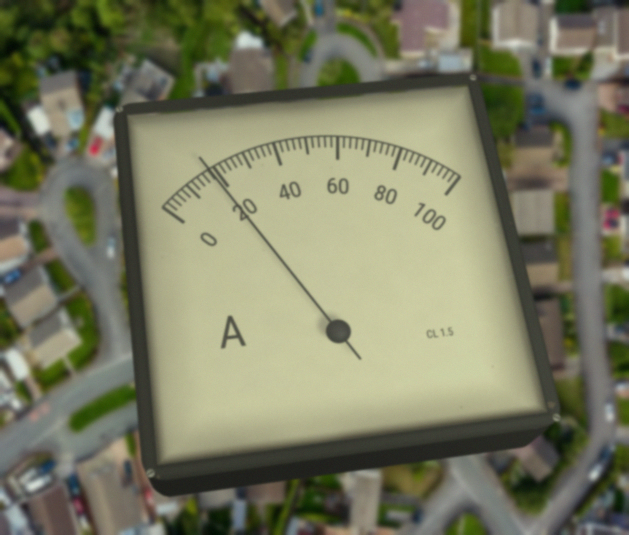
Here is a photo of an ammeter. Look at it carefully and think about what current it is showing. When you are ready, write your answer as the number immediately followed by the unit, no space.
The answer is 18A
